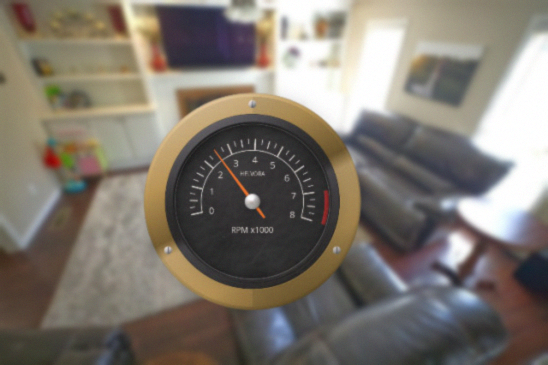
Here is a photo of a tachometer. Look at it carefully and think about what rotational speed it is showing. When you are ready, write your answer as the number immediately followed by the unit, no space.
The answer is 2500rpm
